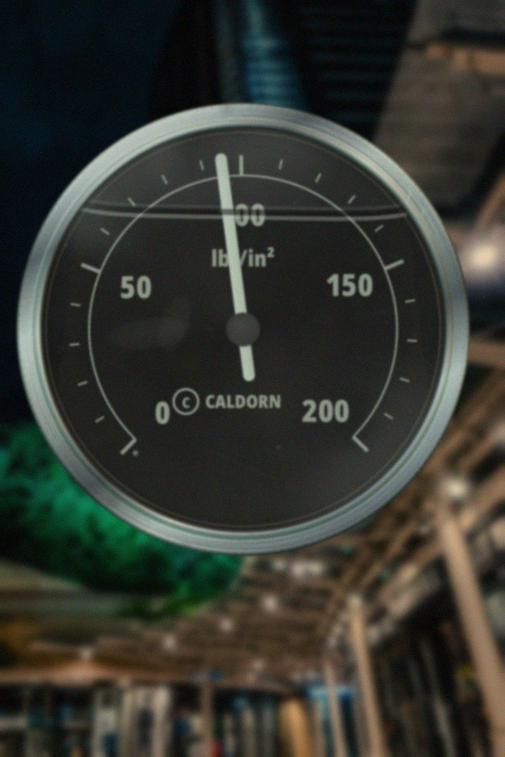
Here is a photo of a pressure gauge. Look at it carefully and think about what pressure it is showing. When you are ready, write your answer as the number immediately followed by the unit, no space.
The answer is 95psi
